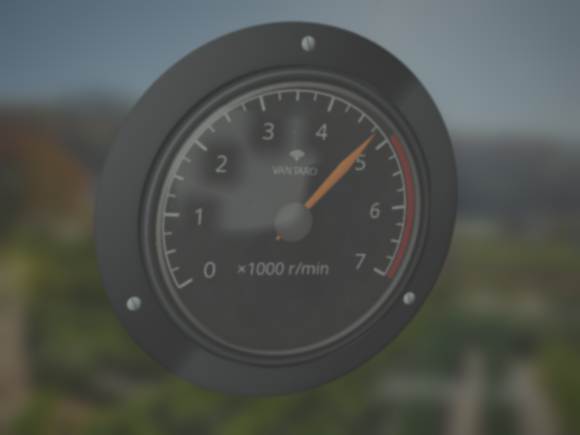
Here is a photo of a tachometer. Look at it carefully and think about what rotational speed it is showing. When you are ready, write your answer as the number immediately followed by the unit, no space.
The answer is 4750rpm
